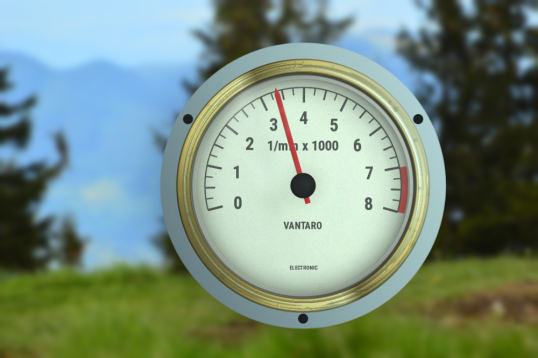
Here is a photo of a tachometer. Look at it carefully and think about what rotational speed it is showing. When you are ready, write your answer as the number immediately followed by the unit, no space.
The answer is 3375rpm
